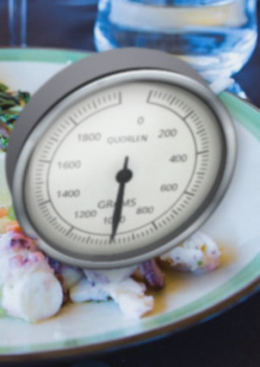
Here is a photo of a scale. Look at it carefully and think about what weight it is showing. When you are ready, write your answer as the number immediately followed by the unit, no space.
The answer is 1000g
